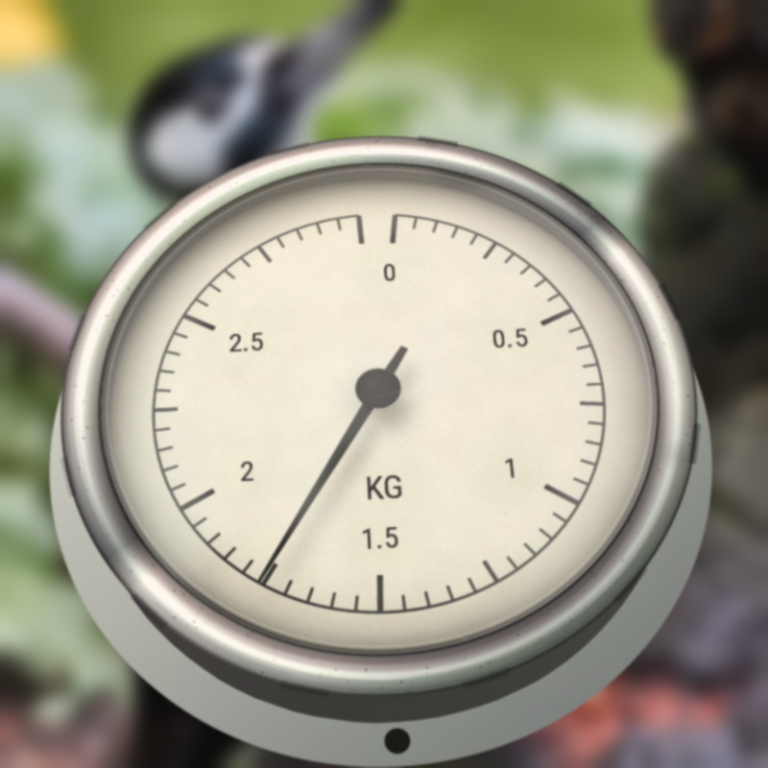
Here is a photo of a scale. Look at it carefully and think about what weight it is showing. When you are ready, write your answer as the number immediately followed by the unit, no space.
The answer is 1.75kg
